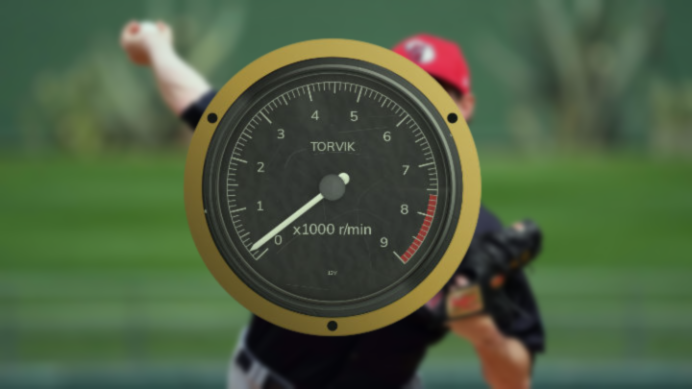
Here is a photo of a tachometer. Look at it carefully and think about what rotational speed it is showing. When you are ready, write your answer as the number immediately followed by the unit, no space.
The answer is 200rpm
